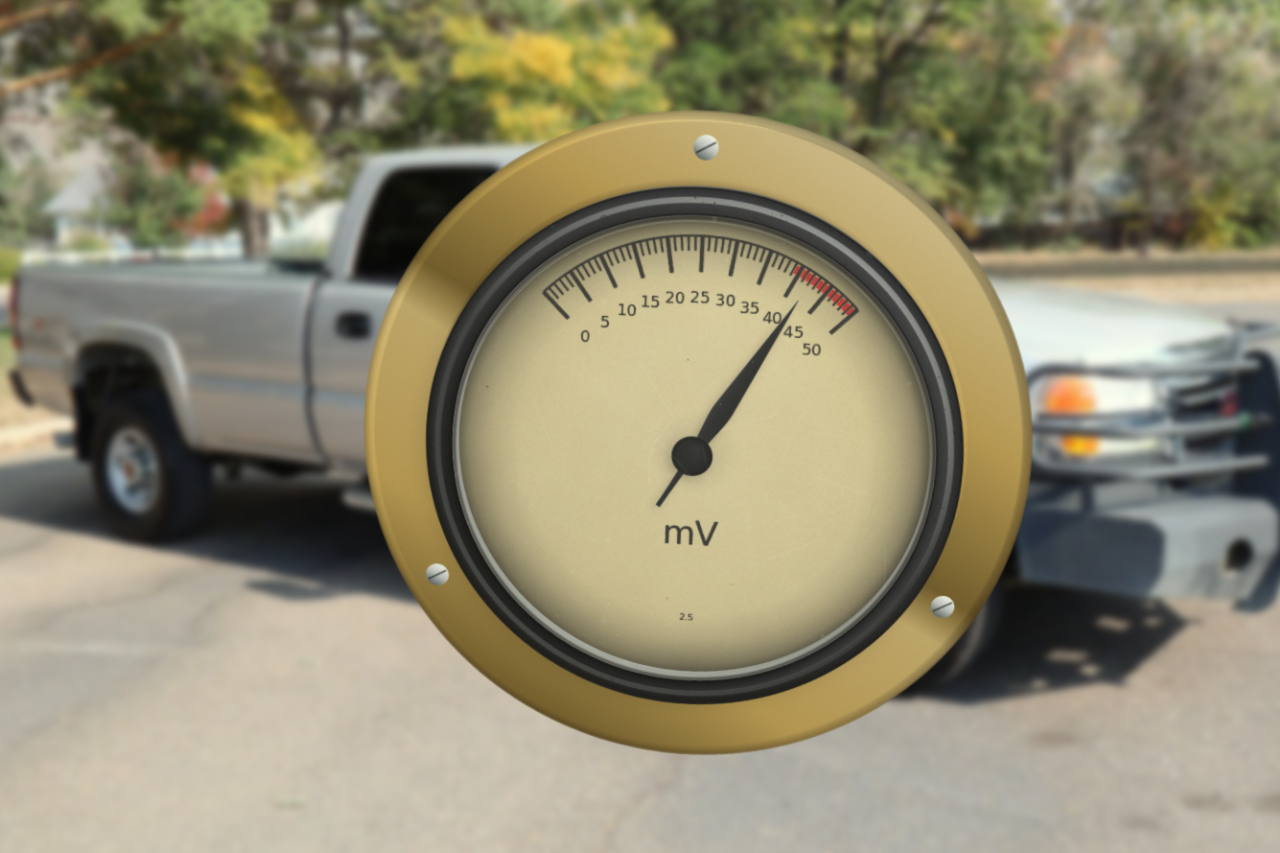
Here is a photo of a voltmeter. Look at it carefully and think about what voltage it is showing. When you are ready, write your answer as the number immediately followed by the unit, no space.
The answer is 42mV
